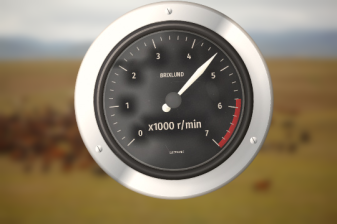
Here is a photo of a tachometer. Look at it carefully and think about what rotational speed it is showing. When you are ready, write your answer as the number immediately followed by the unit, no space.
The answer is 4600rpm
